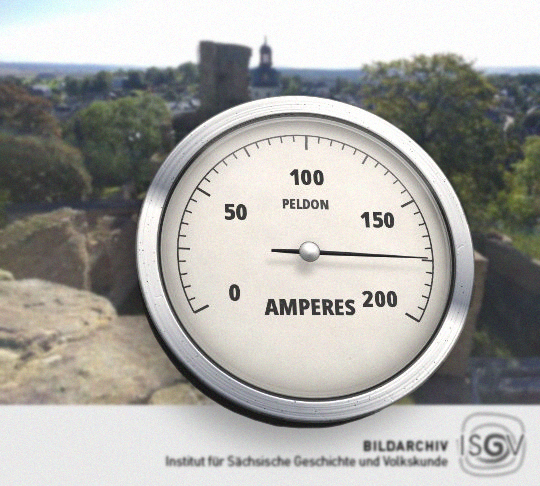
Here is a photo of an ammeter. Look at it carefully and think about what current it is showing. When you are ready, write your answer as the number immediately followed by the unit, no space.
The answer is 175A
